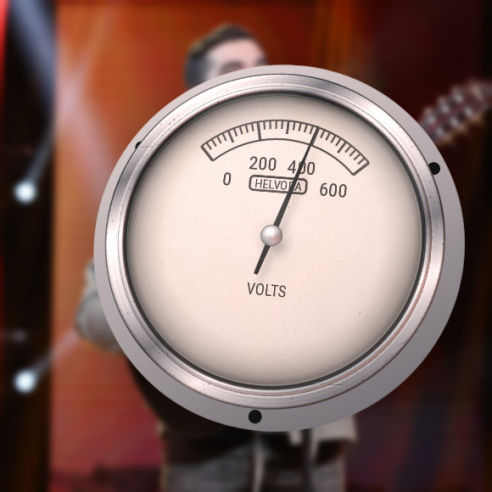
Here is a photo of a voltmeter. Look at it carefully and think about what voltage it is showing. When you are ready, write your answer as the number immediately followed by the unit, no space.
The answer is 400V
